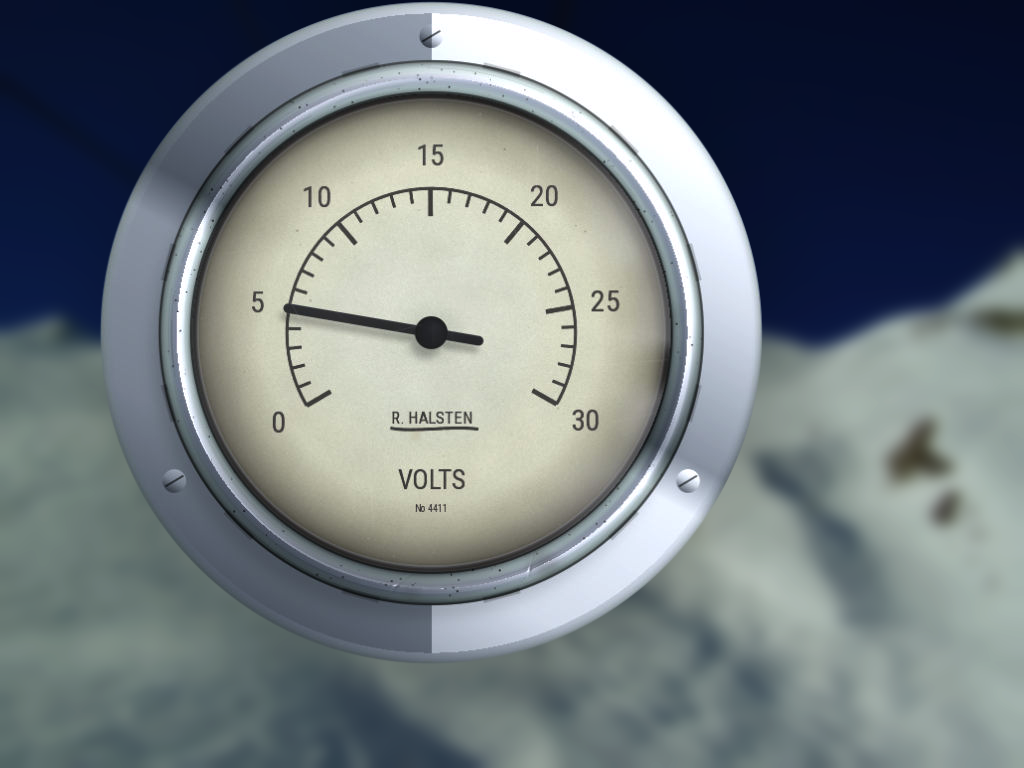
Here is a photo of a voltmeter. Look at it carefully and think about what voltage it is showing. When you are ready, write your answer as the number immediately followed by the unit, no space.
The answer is 5V
